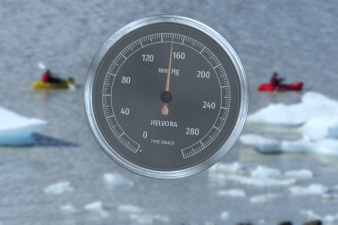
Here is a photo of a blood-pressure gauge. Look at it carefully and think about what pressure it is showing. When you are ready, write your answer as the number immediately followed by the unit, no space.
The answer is 150mmHg
